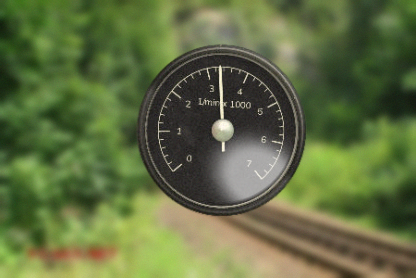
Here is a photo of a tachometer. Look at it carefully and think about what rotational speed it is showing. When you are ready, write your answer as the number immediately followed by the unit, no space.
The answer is 3300rpm
